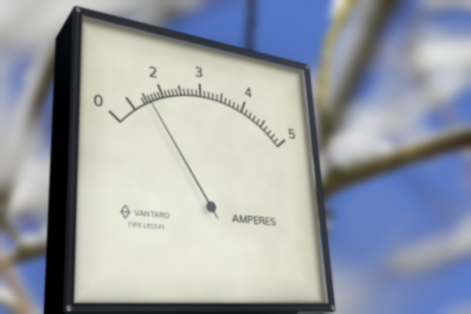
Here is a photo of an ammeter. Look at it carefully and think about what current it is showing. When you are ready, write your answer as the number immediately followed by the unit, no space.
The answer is 1.5A
